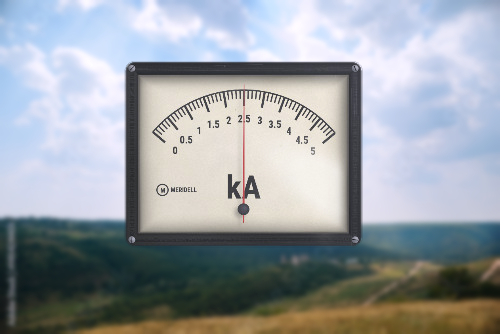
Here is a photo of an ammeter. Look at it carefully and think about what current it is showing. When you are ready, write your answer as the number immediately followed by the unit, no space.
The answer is 2.5kA
